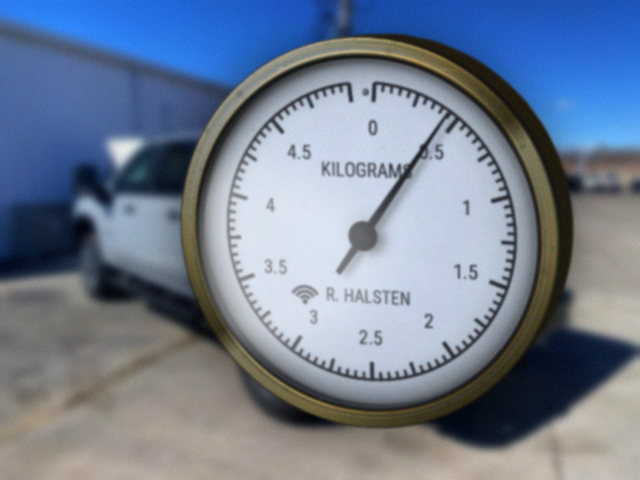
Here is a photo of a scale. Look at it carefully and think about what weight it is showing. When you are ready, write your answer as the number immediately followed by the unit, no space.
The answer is 0.45kg
